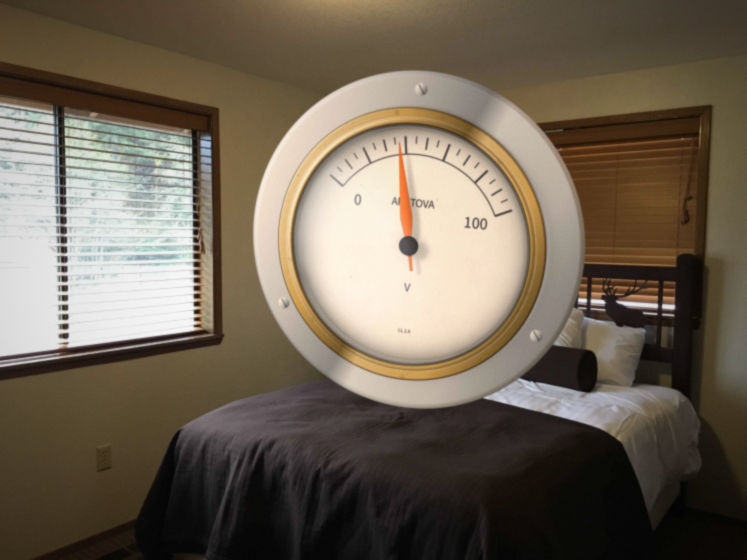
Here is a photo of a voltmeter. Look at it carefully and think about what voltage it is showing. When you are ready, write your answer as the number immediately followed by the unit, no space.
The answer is 37.5V
